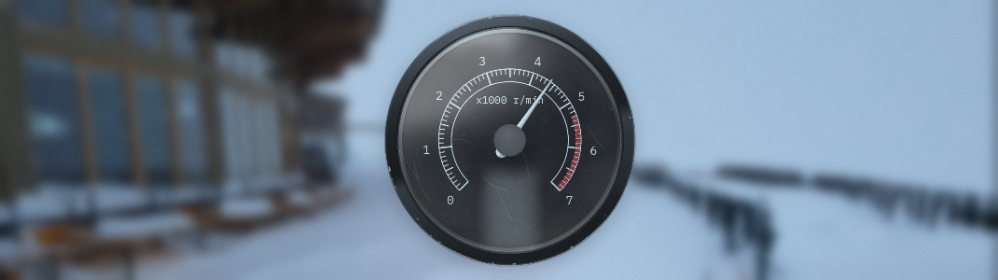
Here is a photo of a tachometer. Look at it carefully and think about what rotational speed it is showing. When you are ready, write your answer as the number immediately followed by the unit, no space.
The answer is 4400rpm
